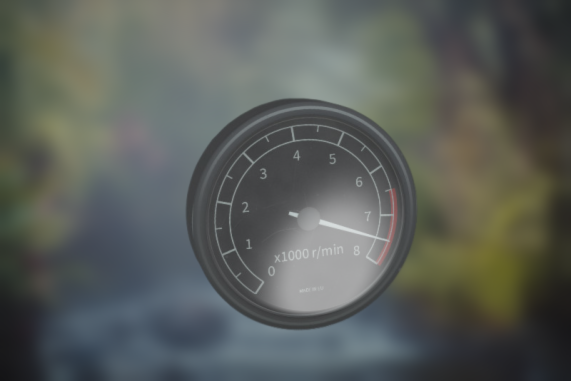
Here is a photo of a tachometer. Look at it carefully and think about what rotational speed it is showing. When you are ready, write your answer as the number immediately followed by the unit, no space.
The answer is 7500rpm
